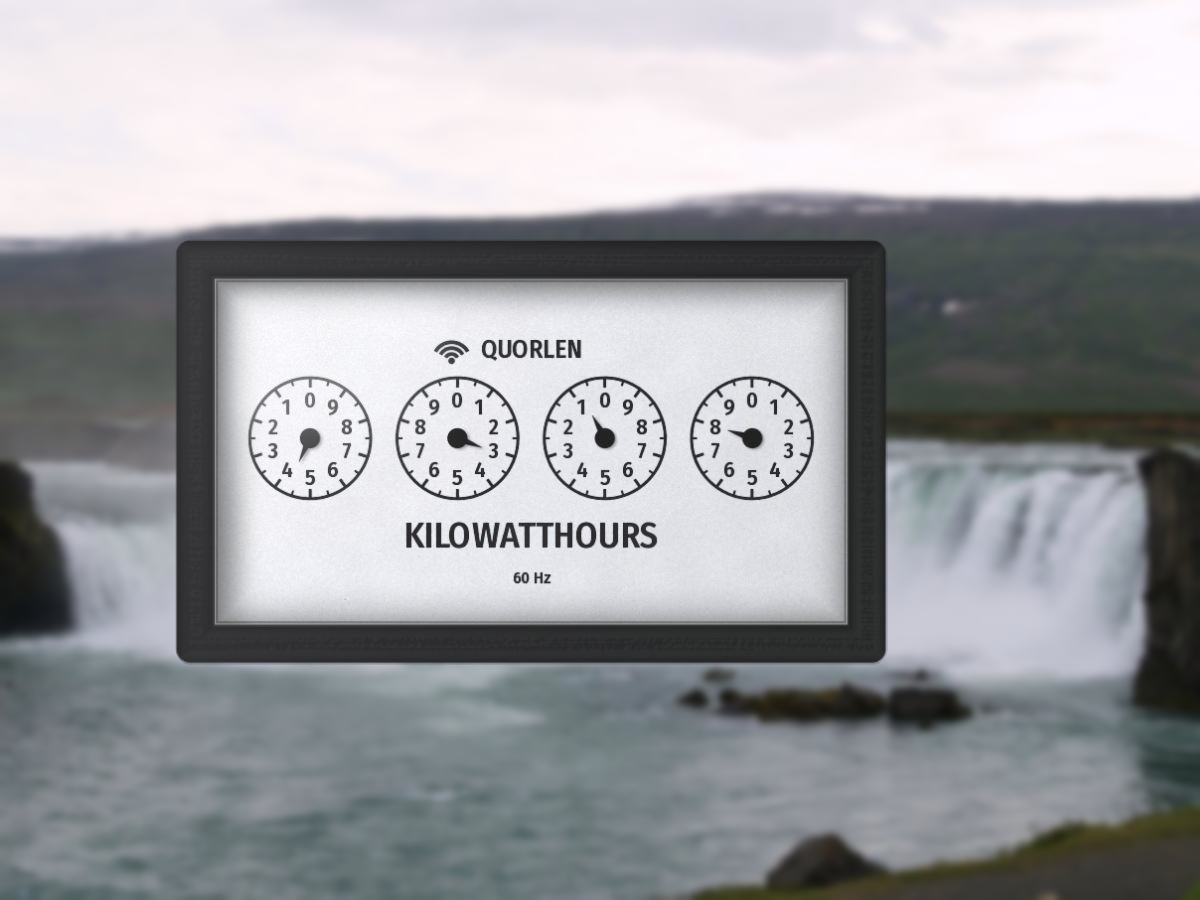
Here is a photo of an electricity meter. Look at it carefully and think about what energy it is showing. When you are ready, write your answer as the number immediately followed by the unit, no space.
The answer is 4308kWh
